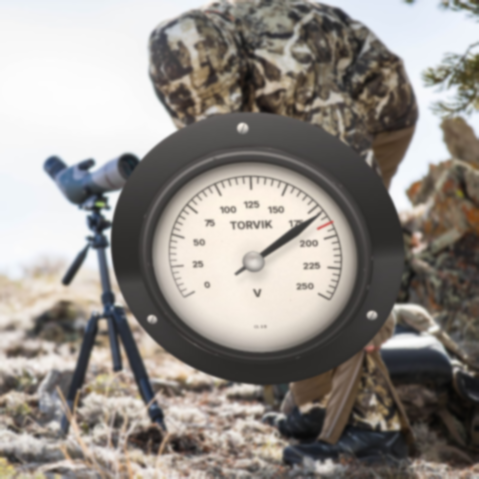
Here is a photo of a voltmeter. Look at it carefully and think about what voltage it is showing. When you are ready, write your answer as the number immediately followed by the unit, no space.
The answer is 180V
